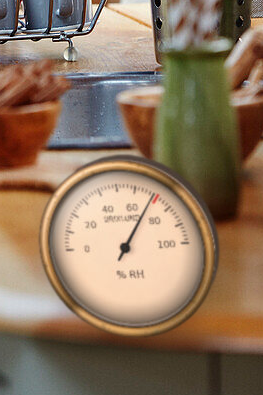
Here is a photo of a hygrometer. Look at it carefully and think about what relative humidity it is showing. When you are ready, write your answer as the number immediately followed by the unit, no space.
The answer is 70%
